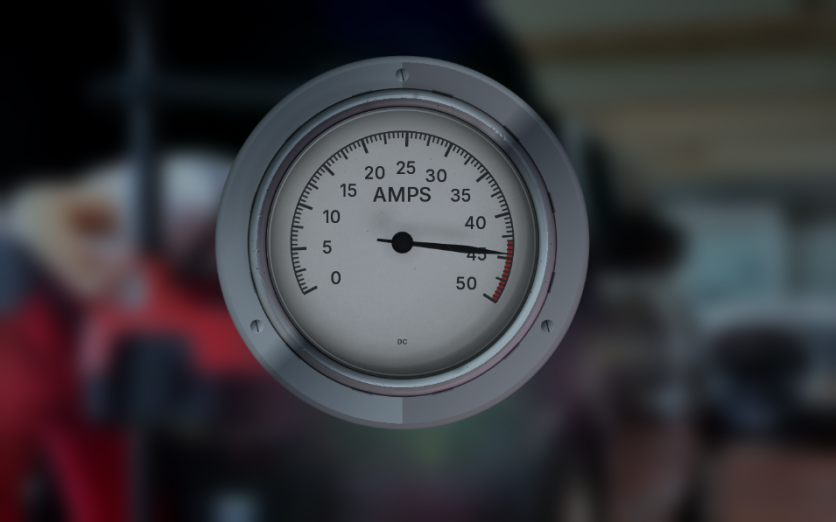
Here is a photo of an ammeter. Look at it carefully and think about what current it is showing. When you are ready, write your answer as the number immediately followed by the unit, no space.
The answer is 44.5A
